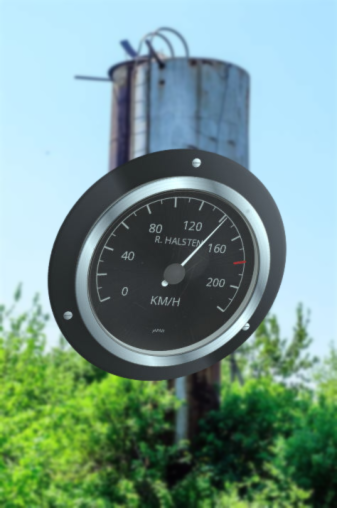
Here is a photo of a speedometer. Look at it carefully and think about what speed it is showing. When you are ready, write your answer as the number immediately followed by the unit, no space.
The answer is 140km/h
